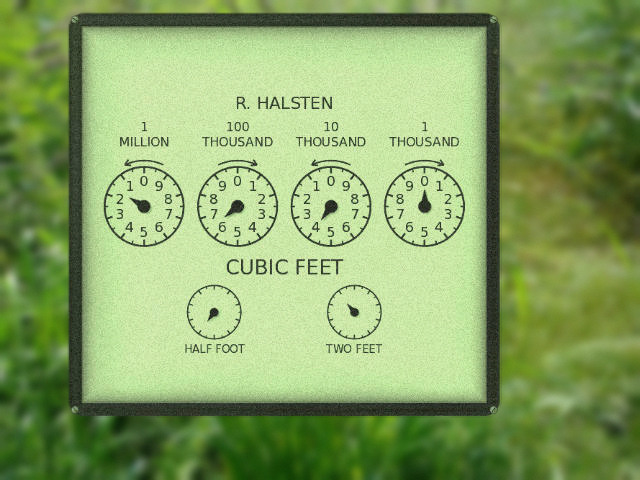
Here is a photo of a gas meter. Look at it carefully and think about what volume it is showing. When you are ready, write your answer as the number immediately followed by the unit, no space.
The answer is 164000ft³
